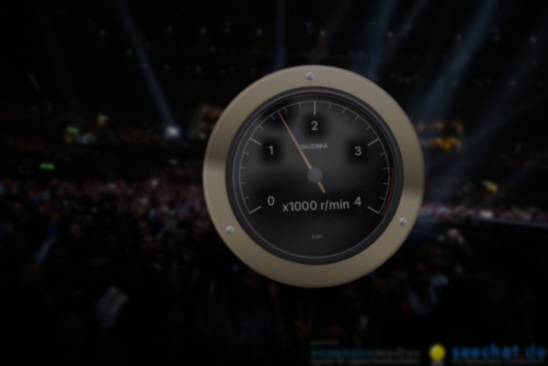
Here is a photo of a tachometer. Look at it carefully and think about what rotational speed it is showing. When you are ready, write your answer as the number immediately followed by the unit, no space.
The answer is 1500rpm
